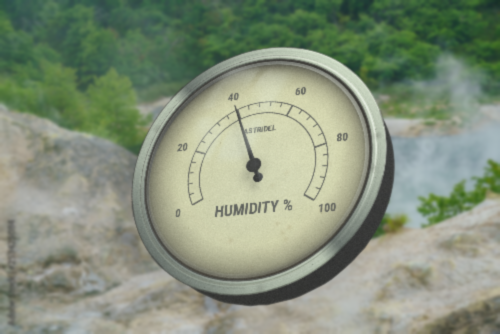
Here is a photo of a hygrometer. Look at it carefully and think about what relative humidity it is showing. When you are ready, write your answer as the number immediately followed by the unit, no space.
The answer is 40%
